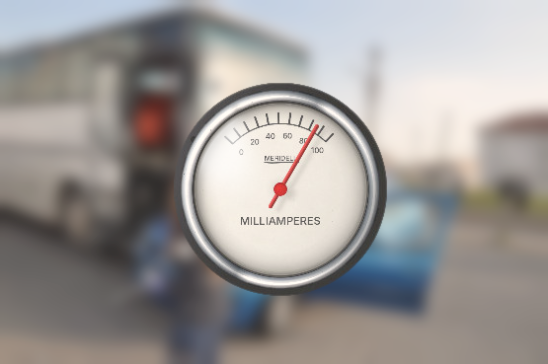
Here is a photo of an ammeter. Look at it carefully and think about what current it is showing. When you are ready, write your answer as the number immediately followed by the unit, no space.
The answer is 85mA
